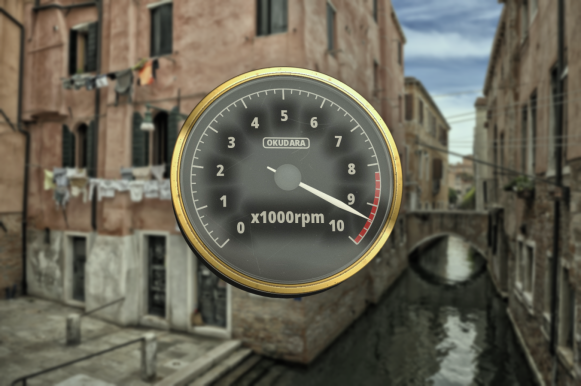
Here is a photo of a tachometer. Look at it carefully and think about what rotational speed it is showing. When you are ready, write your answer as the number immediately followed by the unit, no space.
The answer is 9400rpm
